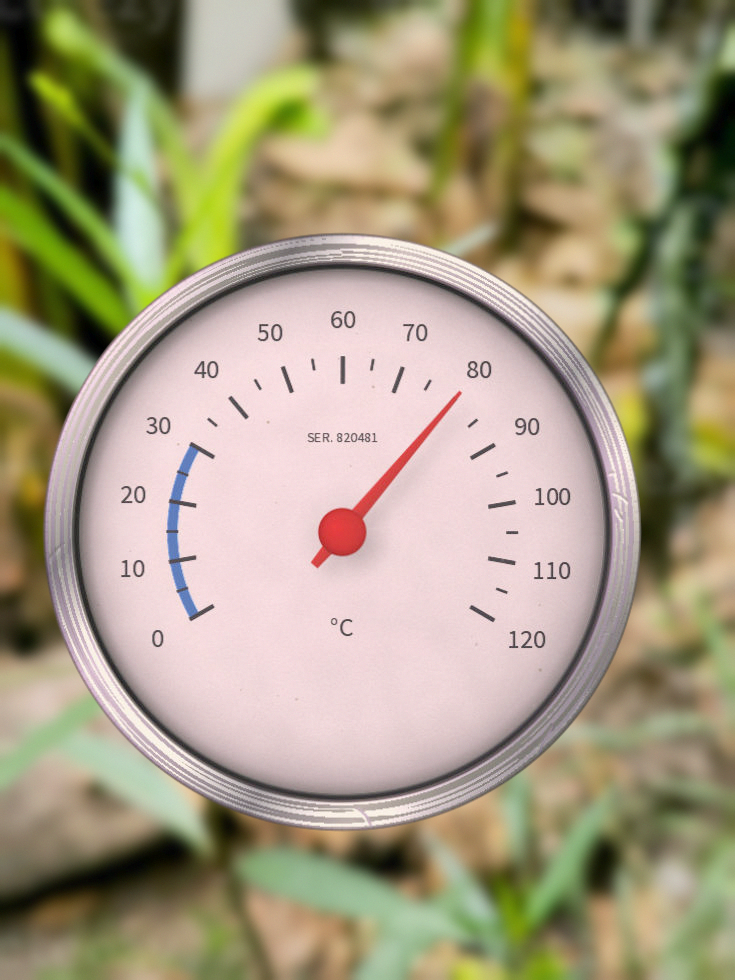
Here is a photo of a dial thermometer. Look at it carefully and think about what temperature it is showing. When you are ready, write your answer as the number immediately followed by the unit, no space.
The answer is 80°C
